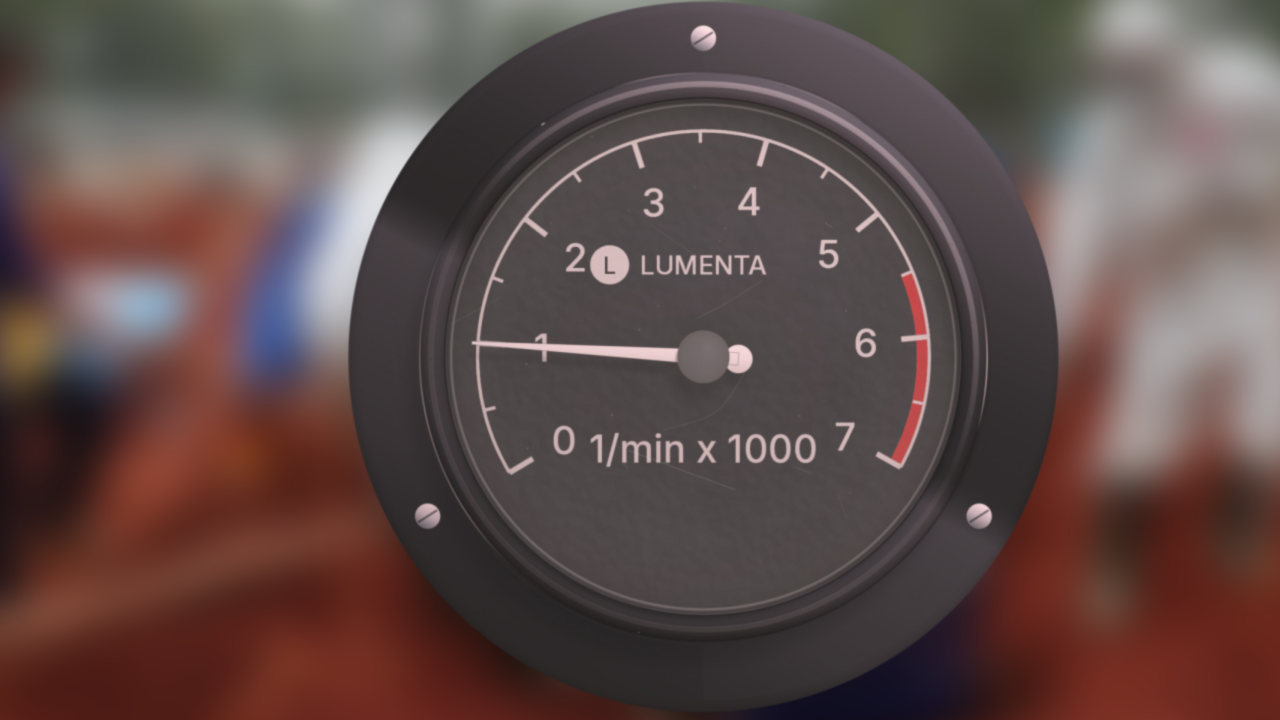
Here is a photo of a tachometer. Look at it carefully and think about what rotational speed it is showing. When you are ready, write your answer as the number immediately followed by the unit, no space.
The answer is 1000rpm
